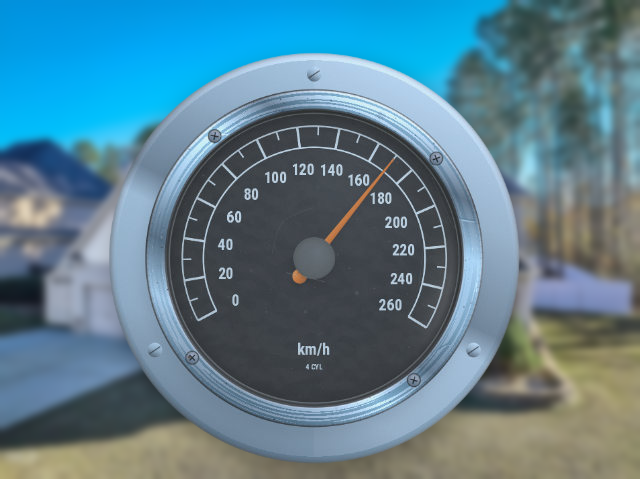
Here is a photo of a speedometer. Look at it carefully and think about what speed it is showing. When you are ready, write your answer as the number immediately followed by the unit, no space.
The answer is 170km/h
